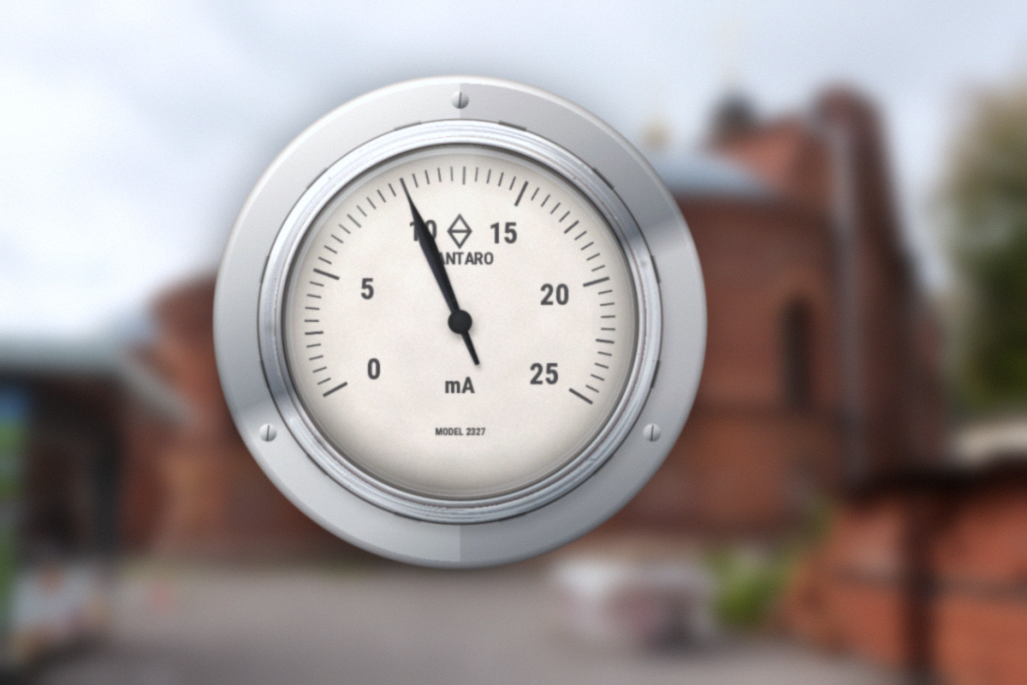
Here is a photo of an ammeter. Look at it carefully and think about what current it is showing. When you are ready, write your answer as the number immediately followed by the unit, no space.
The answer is 10mA
